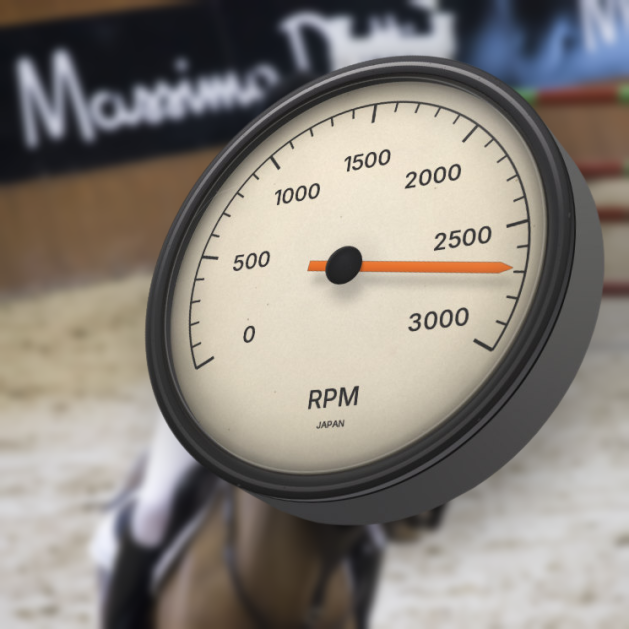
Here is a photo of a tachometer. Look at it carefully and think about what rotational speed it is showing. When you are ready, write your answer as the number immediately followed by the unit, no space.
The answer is 2700rpm
